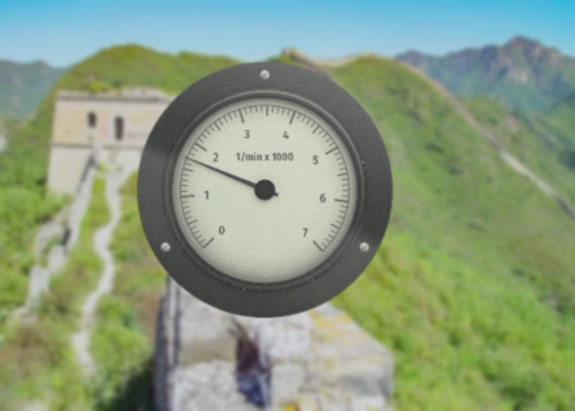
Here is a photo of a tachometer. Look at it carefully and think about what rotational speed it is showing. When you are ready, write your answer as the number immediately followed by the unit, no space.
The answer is 1700rpm
